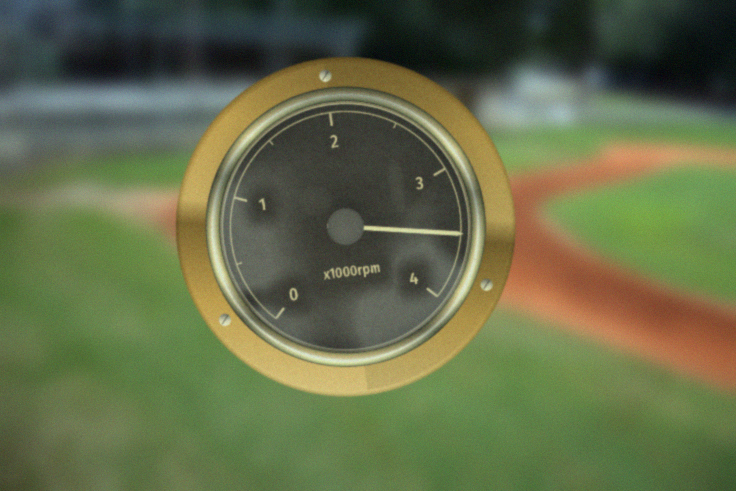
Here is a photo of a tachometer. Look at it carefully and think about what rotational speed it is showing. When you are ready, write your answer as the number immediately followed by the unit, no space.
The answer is 3500rpm
